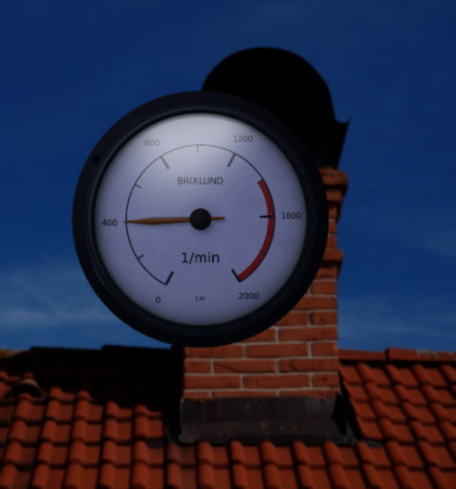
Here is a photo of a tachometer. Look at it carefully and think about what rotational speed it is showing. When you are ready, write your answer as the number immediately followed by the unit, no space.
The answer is 400rpm
